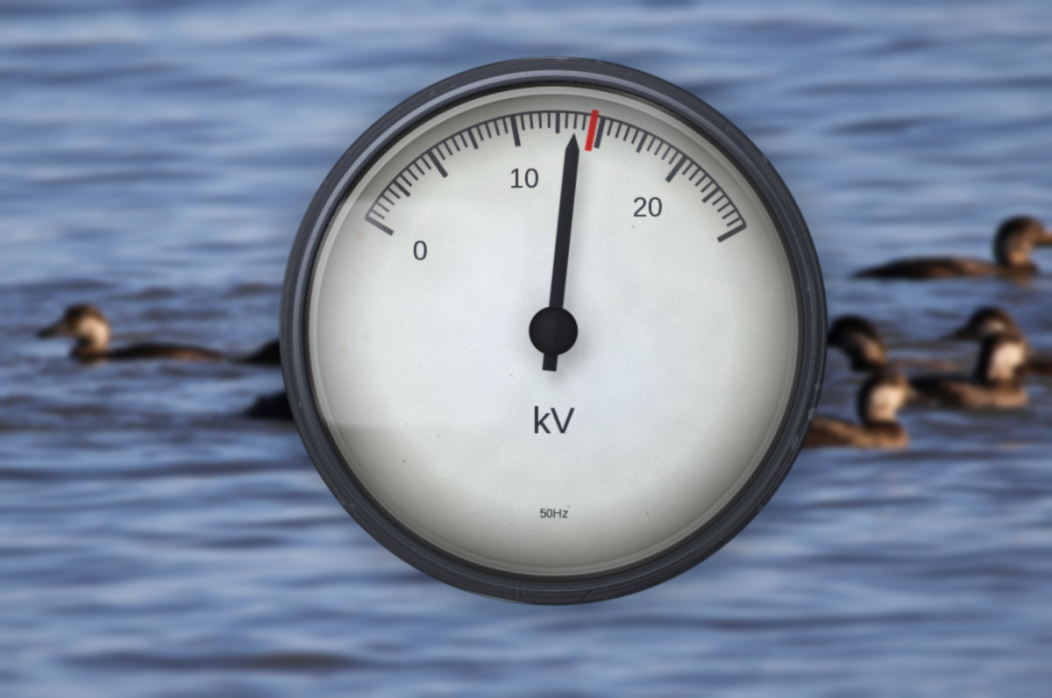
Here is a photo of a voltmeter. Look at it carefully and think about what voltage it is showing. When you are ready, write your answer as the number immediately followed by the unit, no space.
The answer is 13.5kV
